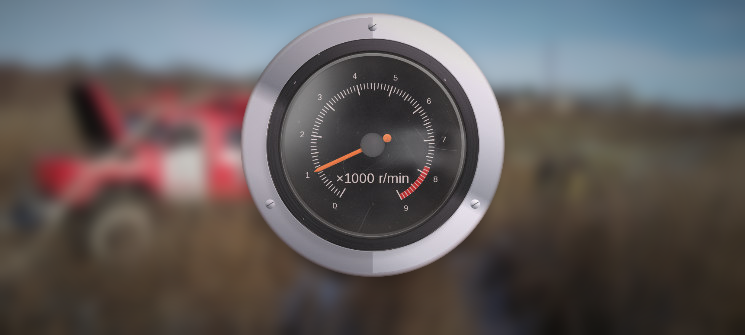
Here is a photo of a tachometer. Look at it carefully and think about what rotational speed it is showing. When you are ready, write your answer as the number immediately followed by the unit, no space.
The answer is 1000rpm
